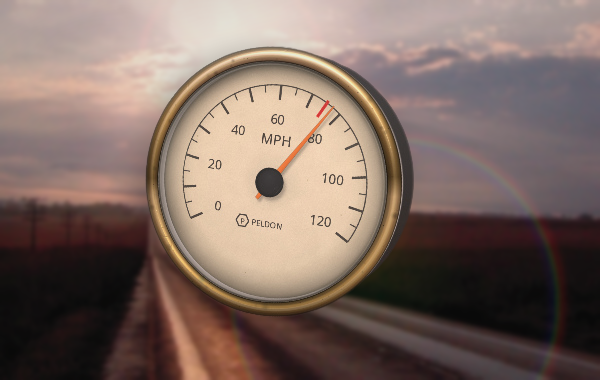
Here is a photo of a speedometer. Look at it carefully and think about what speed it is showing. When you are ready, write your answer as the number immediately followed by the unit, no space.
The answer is 77.5mph
